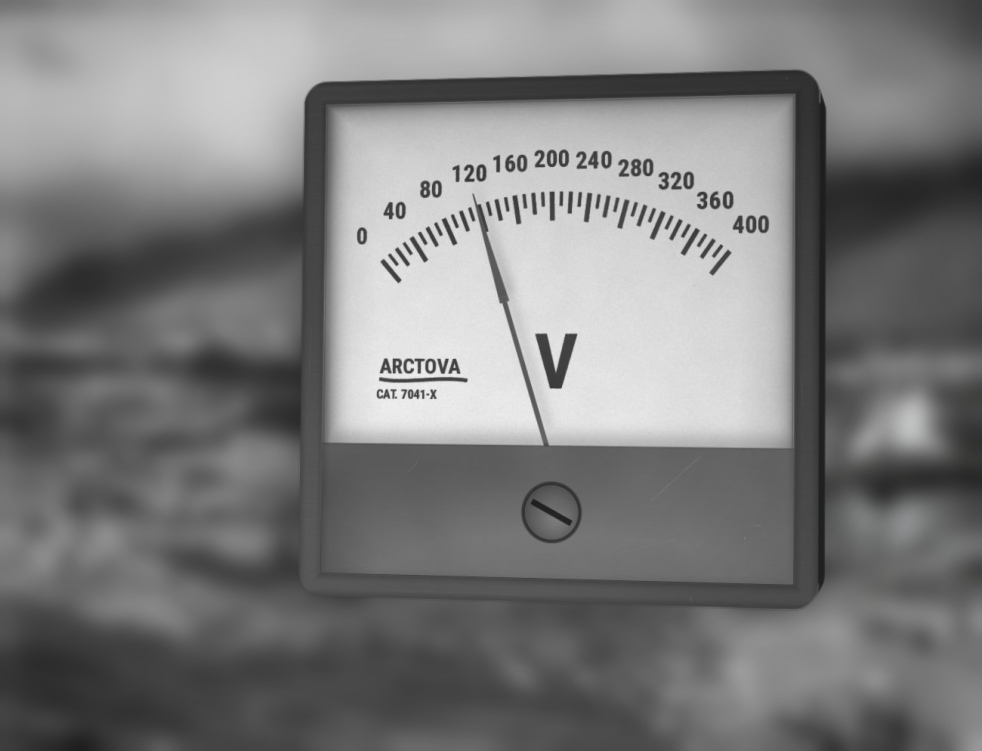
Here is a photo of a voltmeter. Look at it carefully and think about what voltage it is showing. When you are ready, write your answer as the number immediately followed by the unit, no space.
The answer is 120V
